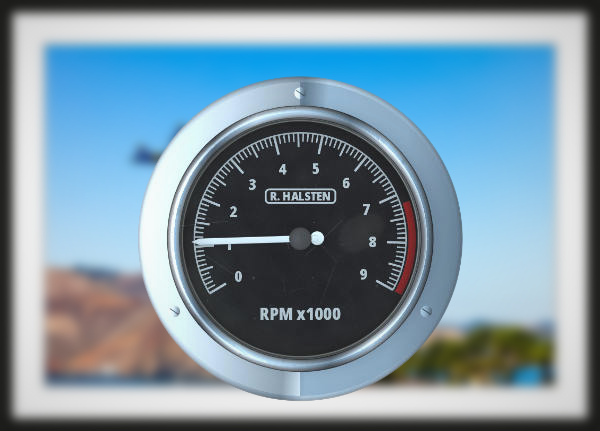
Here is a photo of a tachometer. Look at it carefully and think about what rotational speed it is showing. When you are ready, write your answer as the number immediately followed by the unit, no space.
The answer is 1100rpm
